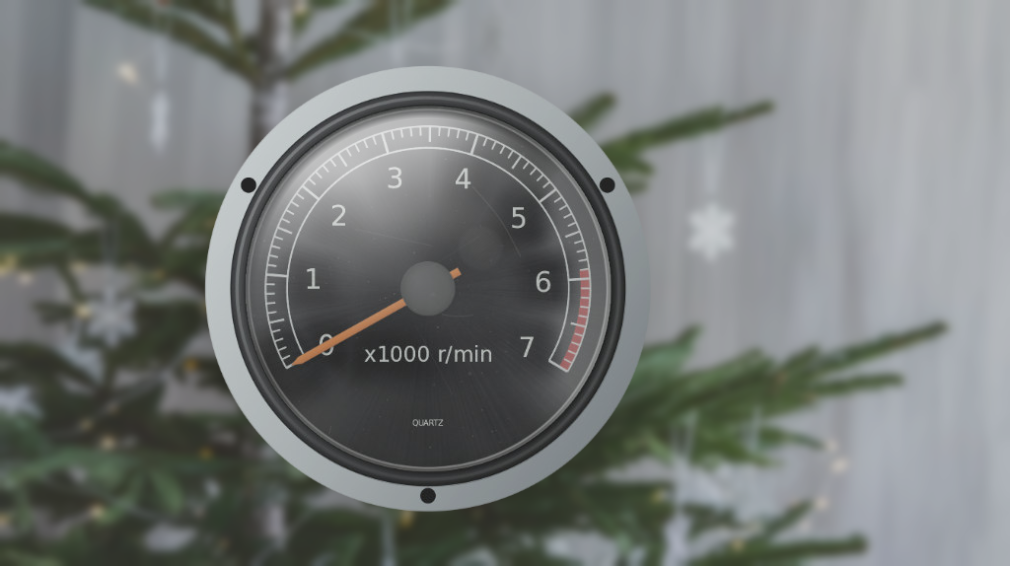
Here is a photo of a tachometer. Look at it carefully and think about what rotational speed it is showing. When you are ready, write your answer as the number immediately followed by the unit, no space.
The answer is 0rpm
